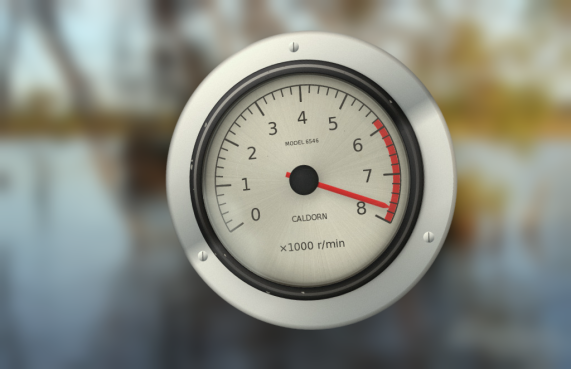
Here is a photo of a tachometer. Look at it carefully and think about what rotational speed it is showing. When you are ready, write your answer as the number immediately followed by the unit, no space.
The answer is 7700rpm
